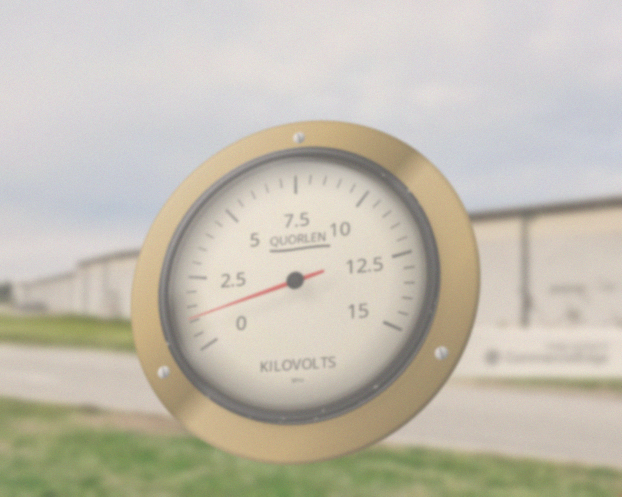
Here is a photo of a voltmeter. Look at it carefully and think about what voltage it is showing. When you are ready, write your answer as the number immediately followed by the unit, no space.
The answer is 1kV
